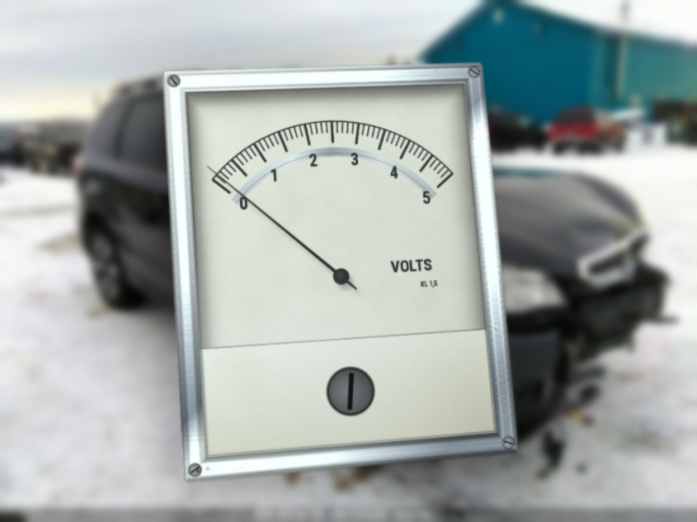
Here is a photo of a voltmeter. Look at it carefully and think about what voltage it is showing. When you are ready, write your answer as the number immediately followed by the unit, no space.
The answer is 0.1V
